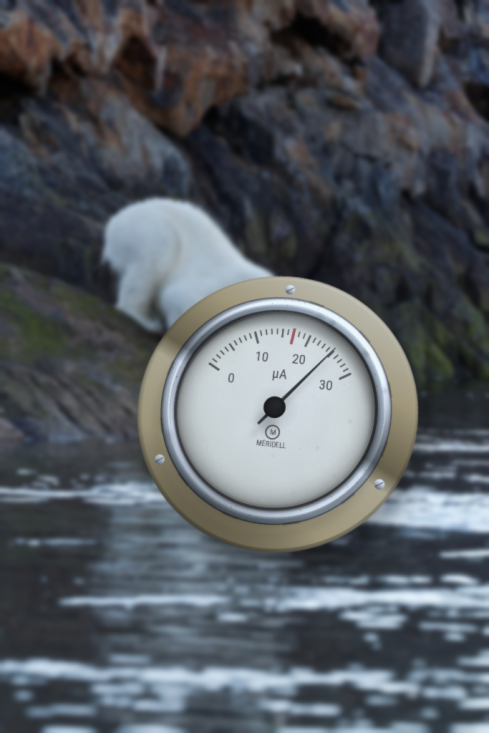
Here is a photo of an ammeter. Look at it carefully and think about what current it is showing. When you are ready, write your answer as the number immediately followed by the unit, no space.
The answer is 25µA
